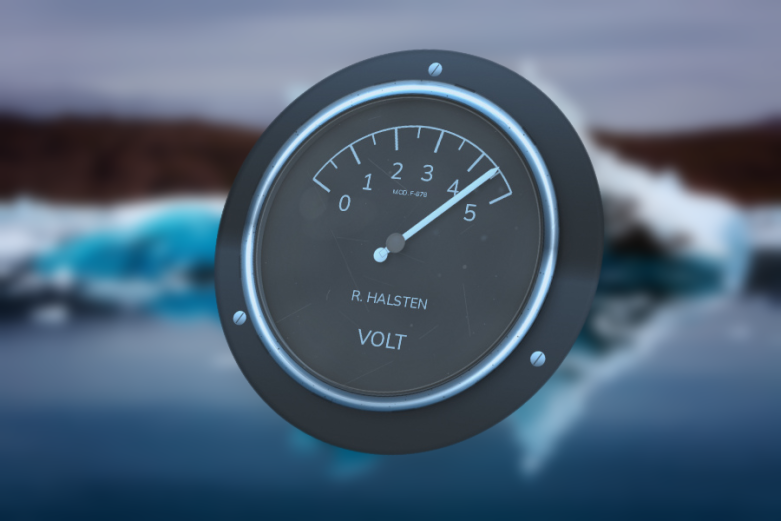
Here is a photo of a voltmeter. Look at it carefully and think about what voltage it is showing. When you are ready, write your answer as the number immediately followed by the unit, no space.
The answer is 4.5V
